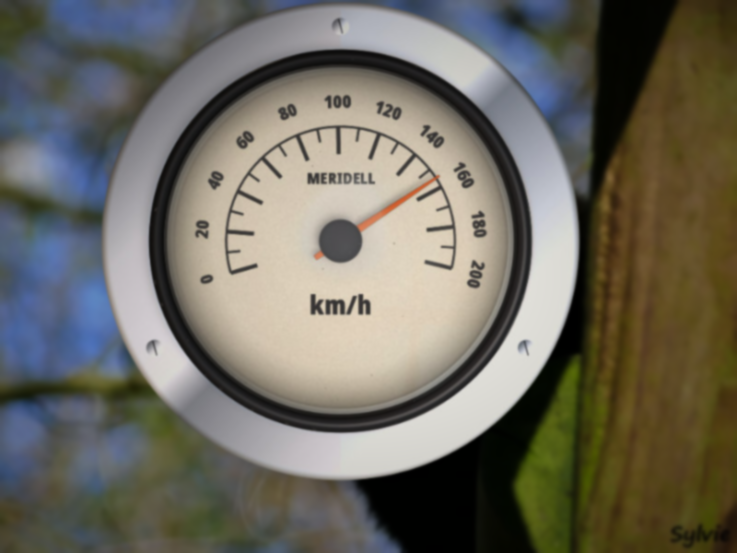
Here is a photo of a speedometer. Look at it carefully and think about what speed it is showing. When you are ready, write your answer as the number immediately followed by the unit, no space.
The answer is 155km/h
